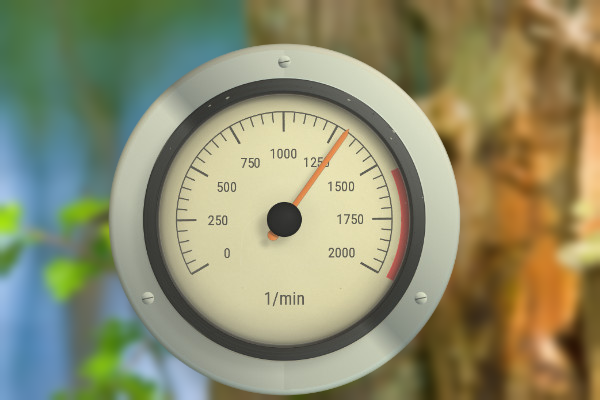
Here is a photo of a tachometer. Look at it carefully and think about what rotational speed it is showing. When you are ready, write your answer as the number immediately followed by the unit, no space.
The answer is 1300rpm
